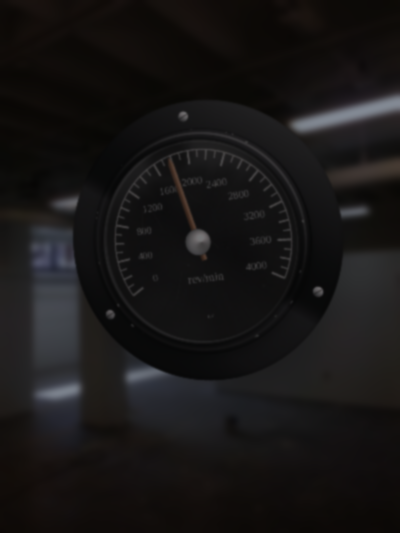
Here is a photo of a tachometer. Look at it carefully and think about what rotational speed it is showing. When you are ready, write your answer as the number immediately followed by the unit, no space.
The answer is 1800rpm
